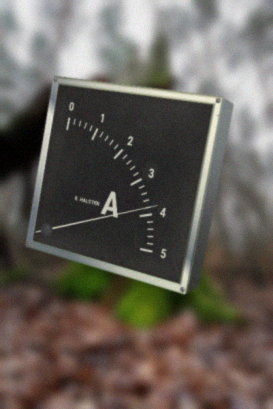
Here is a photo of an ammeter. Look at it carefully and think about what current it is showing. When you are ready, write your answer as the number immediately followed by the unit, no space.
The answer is 3.8A
